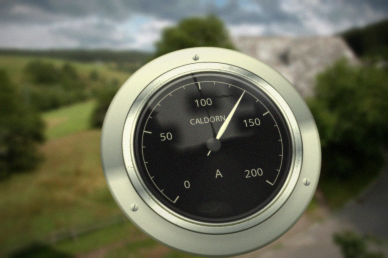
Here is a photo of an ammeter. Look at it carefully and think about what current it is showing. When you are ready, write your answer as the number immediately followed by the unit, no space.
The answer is 130A
